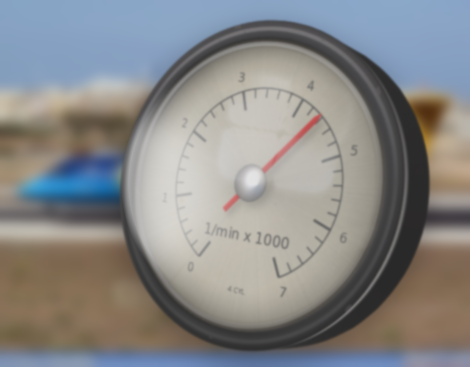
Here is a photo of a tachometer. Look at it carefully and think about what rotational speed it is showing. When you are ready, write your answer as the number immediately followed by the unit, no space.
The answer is 4400rpm
